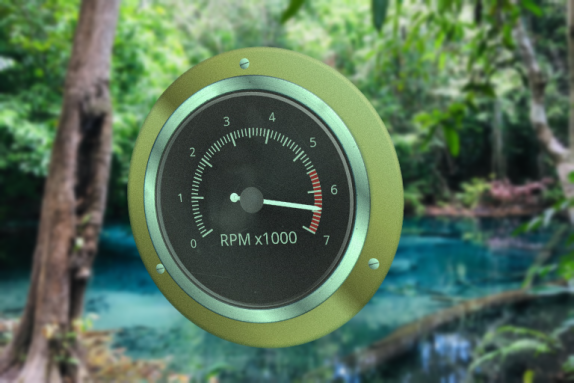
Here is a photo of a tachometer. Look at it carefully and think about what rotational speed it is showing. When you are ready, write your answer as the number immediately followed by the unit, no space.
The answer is 6400rpm
